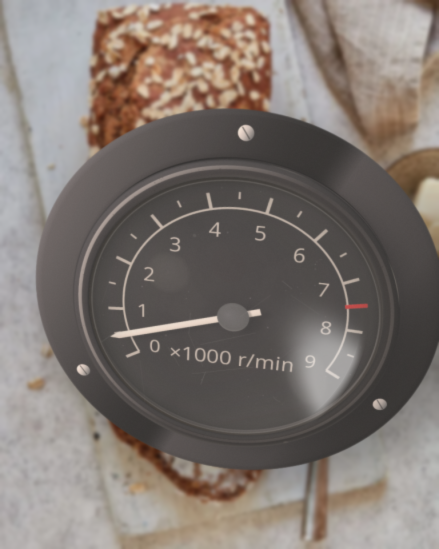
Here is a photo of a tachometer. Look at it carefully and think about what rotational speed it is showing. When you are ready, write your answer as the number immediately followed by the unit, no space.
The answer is 500rpm
